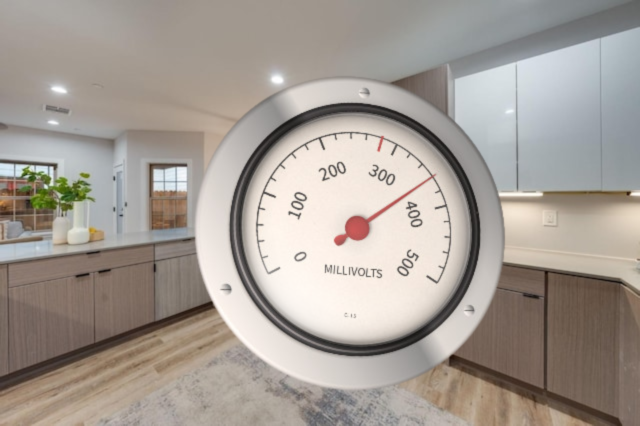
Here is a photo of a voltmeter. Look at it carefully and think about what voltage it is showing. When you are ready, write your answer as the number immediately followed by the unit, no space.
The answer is 360mV
